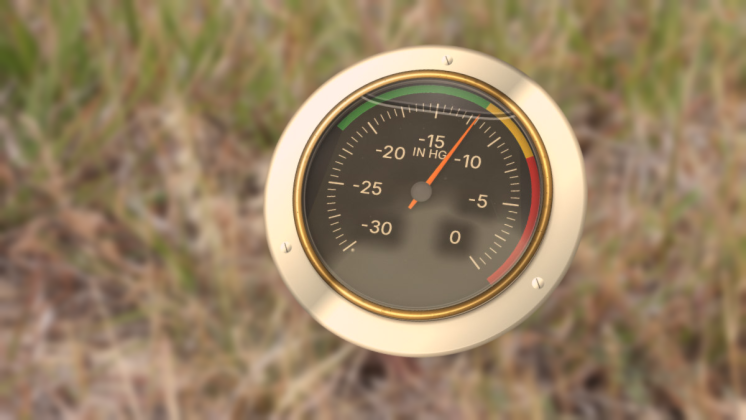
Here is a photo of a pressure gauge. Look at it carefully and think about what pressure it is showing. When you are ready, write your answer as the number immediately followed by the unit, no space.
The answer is -12inHg
